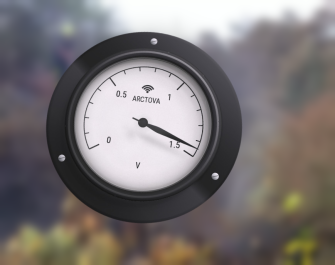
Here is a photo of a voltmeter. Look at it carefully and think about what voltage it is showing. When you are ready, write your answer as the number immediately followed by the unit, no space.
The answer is 1.45V
